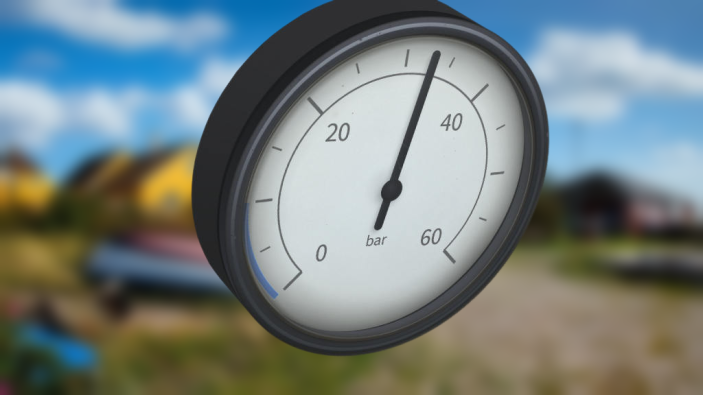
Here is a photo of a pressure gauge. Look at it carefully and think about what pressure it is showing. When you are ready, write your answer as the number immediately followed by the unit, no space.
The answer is 32.5bar
